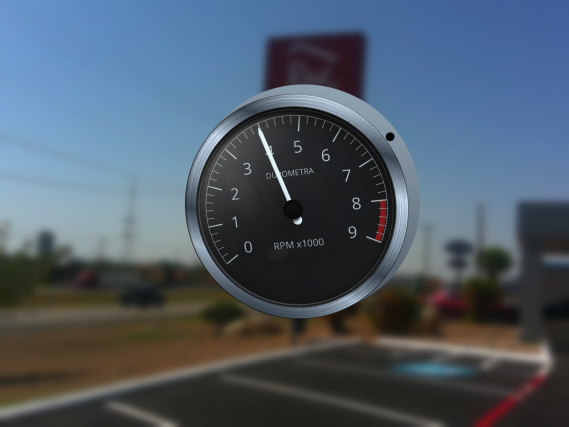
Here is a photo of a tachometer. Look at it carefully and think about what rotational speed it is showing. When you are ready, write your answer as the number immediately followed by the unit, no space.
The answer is 4000rpm
